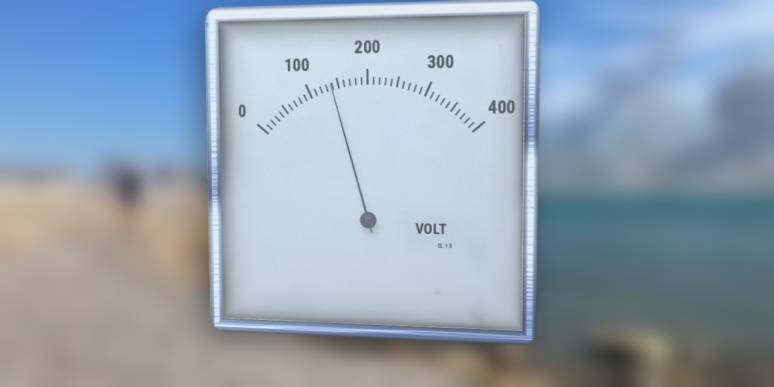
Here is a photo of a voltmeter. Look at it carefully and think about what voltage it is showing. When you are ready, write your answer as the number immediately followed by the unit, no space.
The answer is 140V
